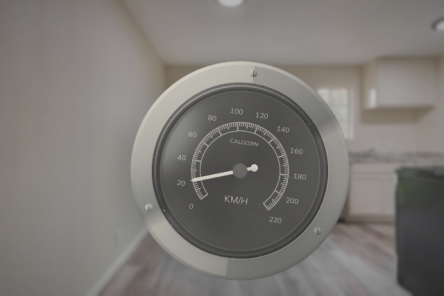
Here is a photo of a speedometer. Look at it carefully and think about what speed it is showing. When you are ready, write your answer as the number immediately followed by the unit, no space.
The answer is 20km/h
